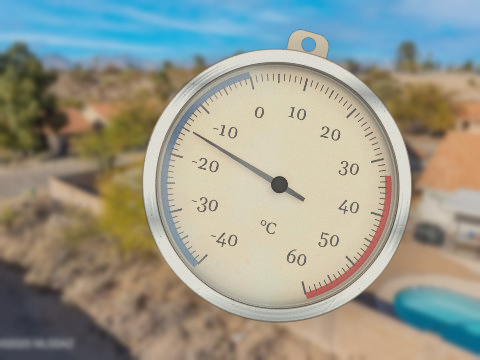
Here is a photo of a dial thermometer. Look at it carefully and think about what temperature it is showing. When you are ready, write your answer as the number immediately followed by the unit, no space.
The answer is -15°C
